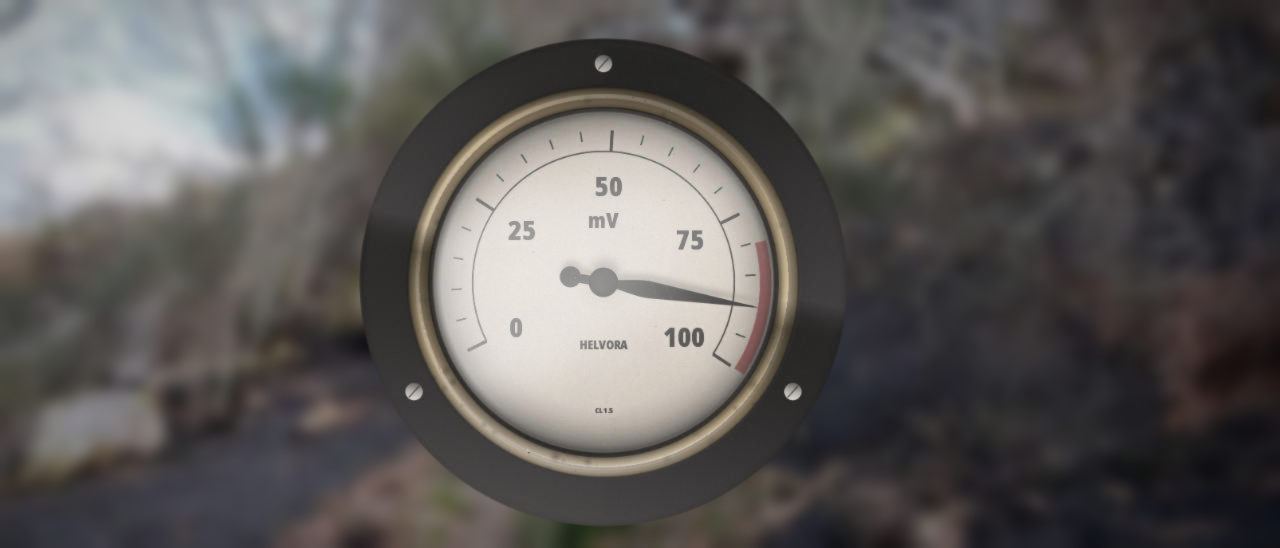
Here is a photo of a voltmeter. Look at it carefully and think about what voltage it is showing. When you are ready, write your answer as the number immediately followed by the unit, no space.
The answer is 90mV
